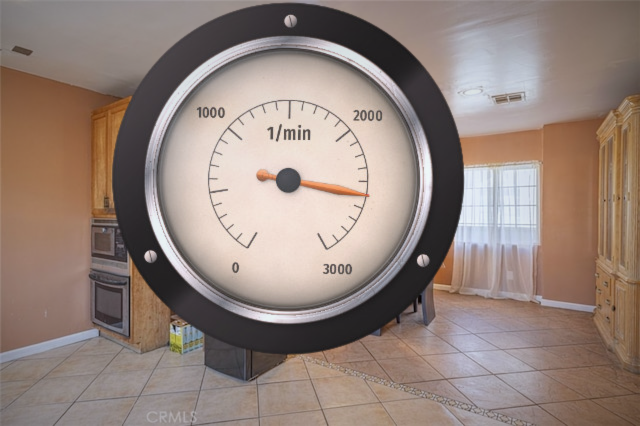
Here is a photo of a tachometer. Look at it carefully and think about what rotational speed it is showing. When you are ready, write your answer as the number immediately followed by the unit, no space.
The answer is 2500rpm
